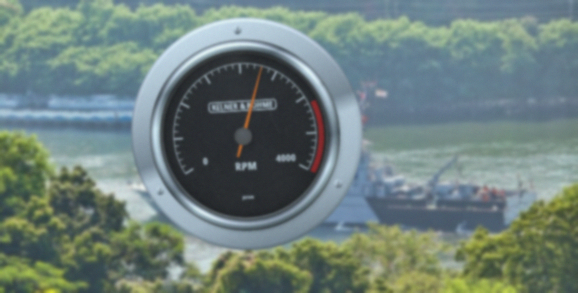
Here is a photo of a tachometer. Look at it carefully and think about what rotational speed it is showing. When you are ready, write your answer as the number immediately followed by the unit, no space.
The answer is 2300rpm
